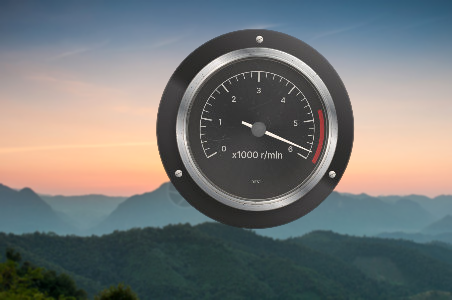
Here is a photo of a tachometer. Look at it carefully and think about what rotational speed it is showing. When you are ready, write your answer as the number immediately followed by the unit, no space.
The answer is 5800rpm
